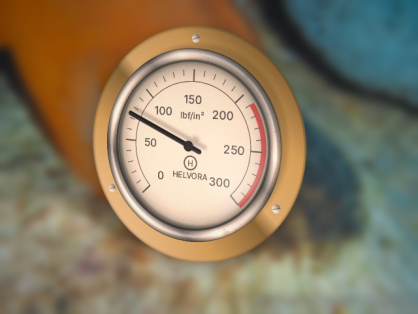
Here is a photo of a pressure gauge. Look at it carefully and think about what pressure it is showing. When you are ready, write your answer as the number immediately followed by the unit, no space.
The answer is 75psi
